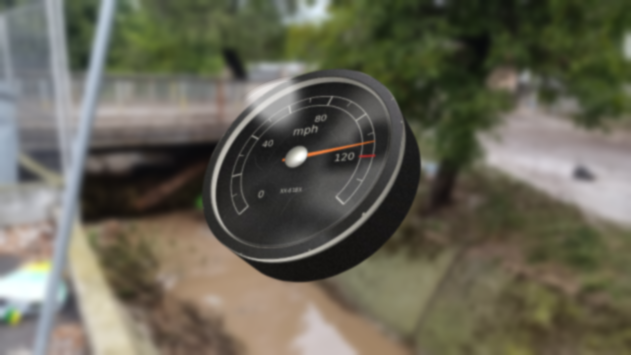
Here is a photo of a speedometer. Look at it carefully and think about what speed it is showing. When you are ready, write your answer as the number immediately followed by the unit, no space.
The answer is 115mph
